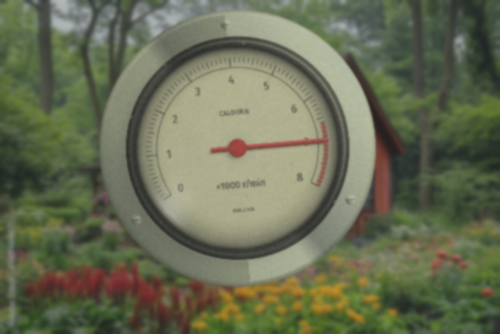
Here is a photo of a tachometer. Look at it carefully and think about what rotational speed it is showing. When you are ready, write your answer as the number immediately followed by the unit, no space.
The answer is 7000rpm
